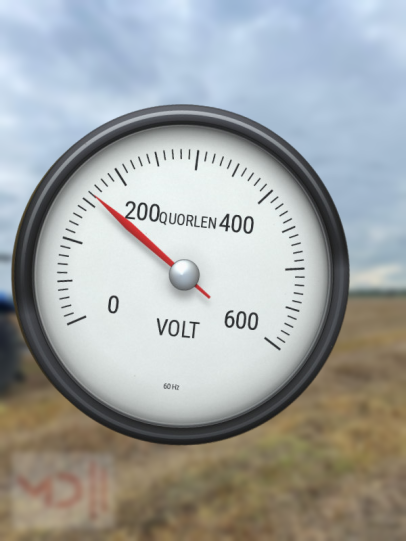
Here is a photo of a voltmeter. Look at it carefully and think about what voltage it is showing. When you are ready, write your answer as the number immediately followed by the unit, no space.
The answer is 160V
